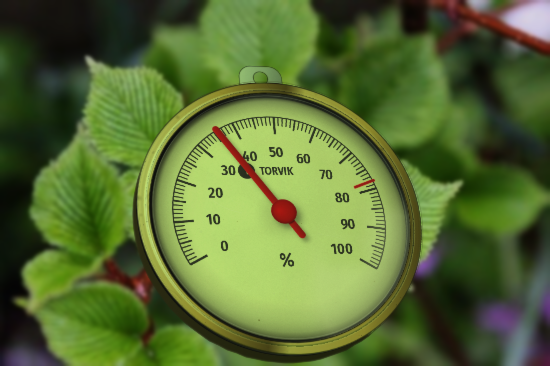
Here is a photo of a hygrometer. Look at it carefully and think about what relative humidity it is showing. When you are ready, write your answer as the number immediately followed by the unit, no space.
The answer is 35%
